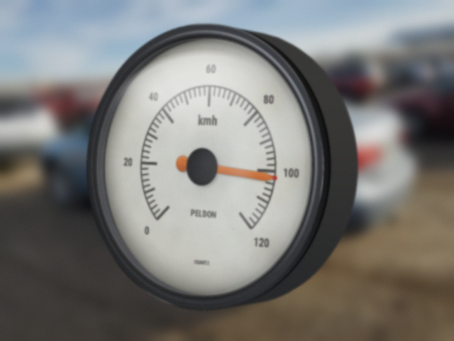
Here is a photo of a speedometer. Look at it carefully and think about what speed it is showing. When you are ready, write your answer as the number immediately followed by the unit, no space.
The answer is 102km/h
